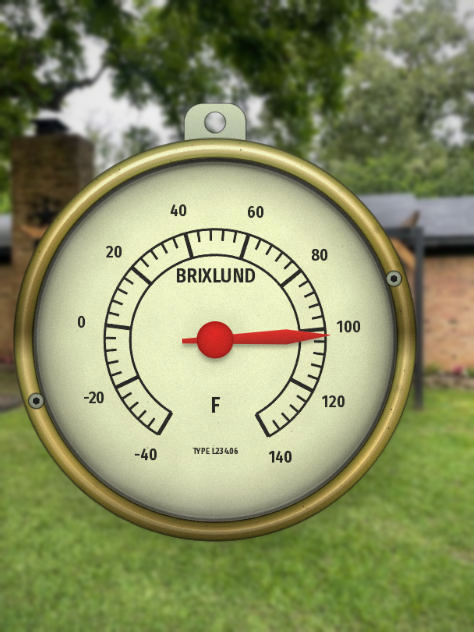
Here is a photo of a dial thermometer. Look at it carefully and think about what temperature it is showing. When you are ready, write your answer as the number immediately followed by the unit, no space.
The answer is 102°F
